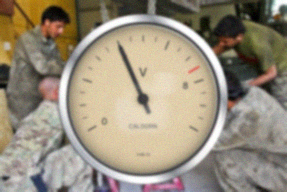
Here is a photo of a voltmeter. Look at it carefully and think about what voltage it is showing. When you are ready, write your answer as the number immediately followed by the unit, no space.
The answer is 4V
